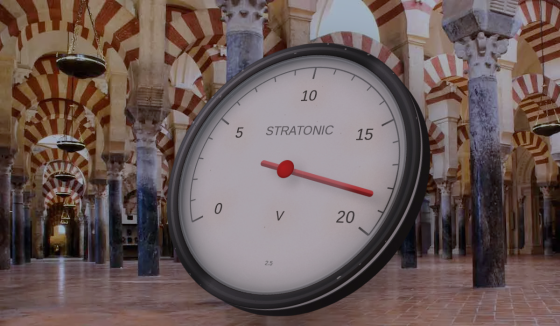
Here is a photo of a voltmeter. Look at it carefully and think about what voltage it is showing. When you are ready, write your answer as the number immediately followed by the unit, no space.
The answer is 18.5V
